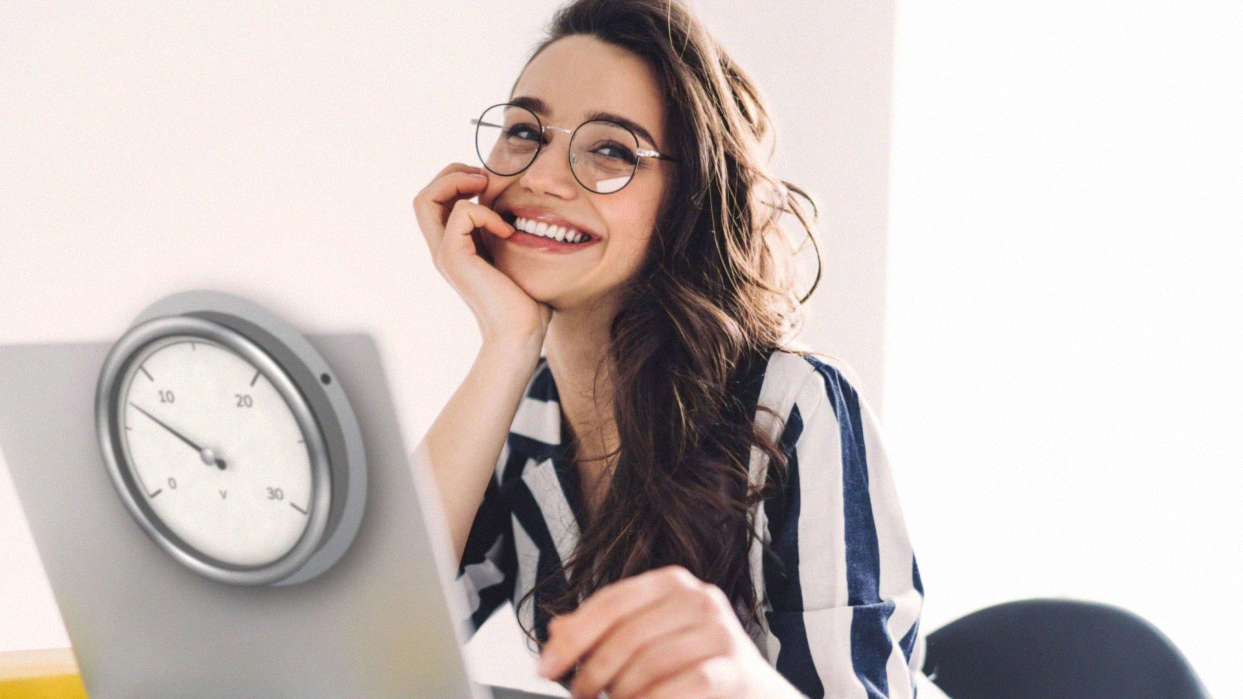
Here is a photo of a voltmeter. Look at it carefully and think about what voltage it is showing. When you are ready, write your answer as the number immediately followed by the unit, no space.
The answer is 7.5V
